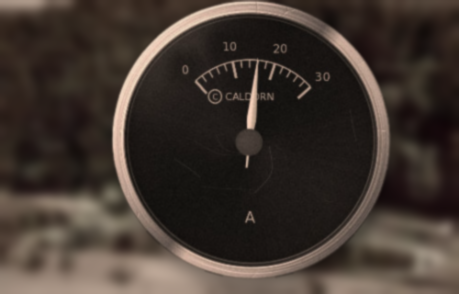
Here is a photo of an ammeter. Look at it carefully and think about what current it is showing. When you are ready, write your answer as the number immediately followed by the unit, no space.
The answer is 16A
